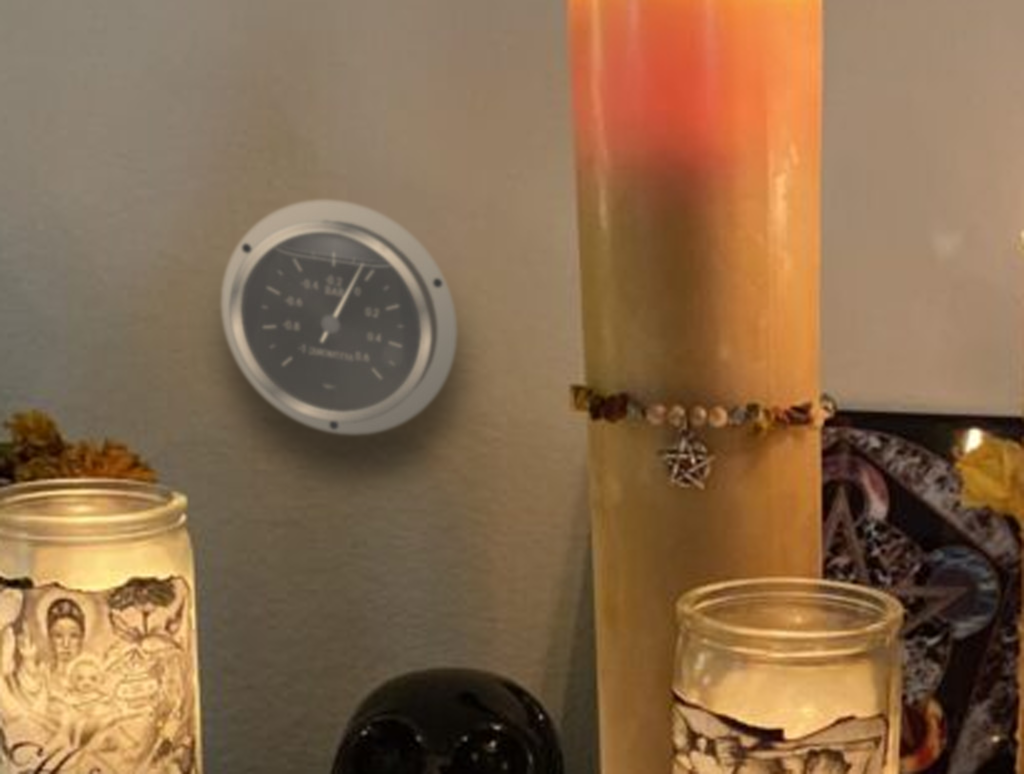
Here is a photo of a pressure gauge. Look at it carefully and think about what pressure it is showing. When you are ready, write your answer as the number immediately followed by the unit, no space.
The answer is -0.05bar
